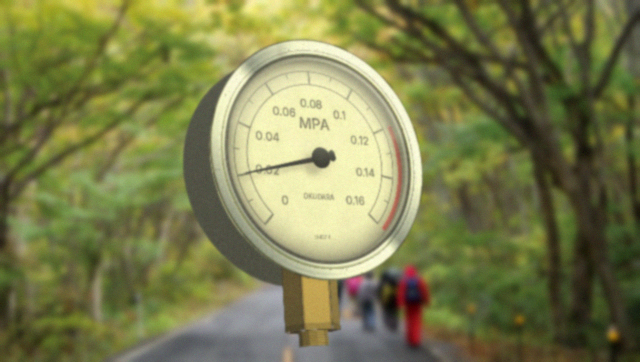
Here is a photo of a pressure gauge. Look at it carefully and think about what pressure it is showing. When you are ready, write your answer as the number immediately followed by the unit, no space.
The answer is 0.02MPa
